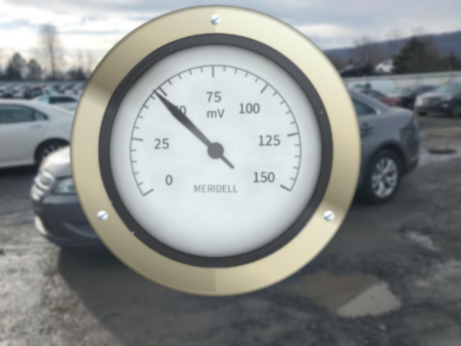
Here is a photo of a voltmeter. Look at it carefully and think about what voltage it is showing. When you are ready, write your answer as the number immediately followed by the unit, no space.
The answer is 47.5mV
